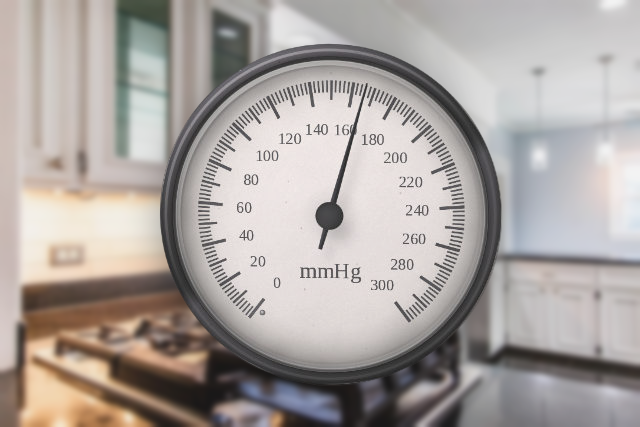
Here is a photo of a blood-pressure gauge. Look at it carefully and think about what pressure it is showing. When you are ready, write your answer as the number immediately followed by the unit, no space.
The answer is 166mmHg
